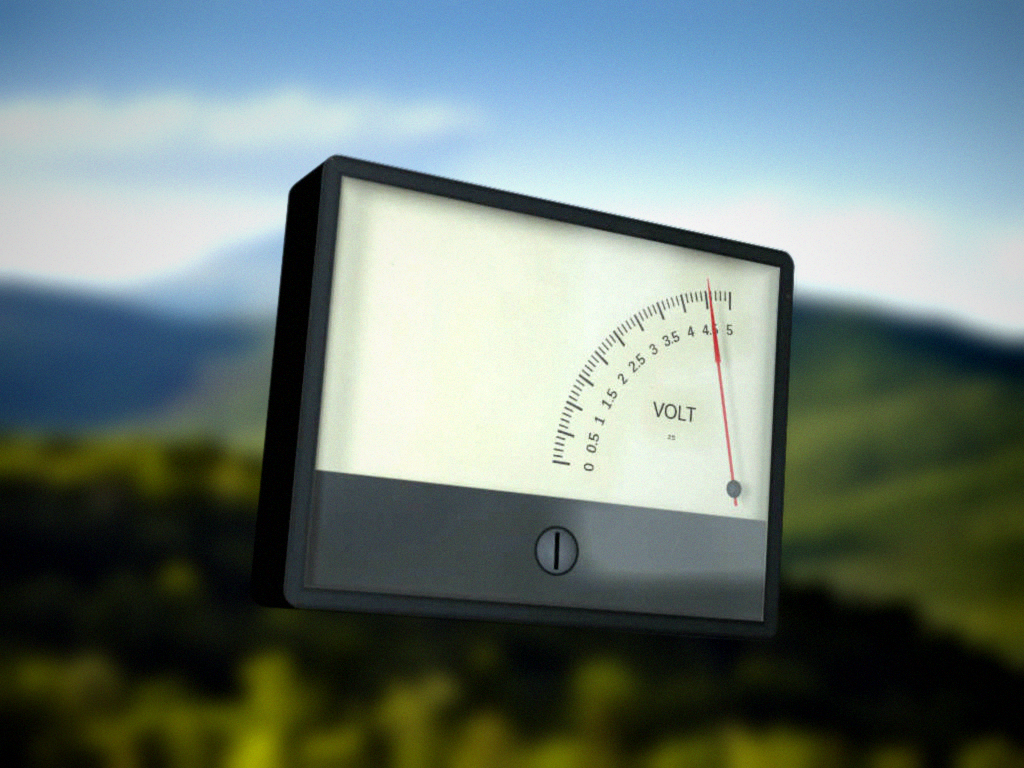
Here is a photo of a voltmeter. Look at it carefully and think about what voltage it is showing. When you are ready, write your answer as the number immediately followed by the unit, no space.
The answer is 4.5V
